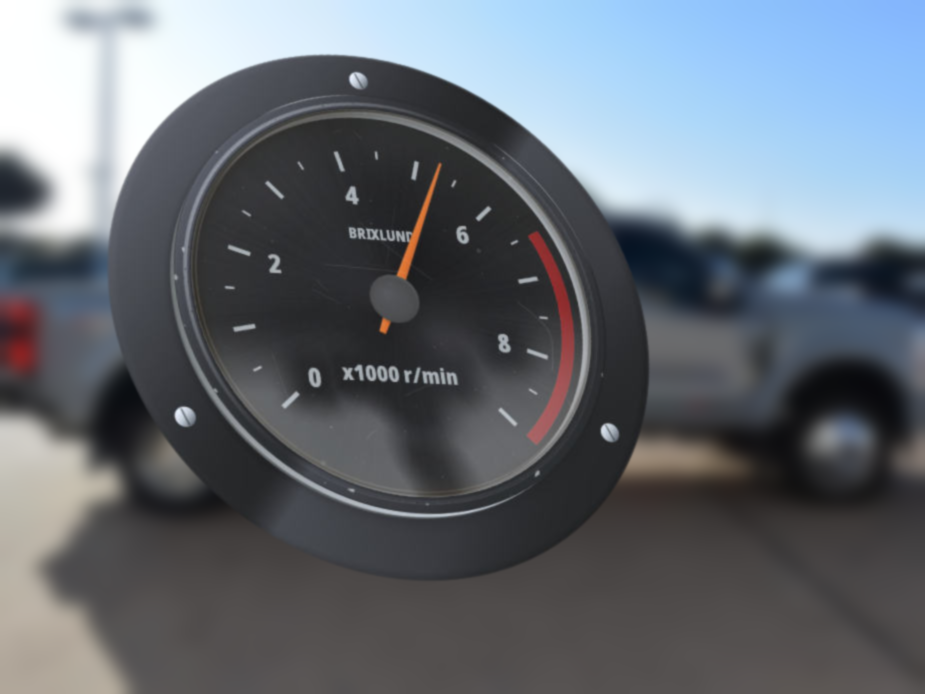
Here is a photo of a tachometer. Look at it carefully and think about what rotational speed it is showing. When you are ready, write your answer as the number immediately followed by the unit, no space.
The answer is 5250rpm
